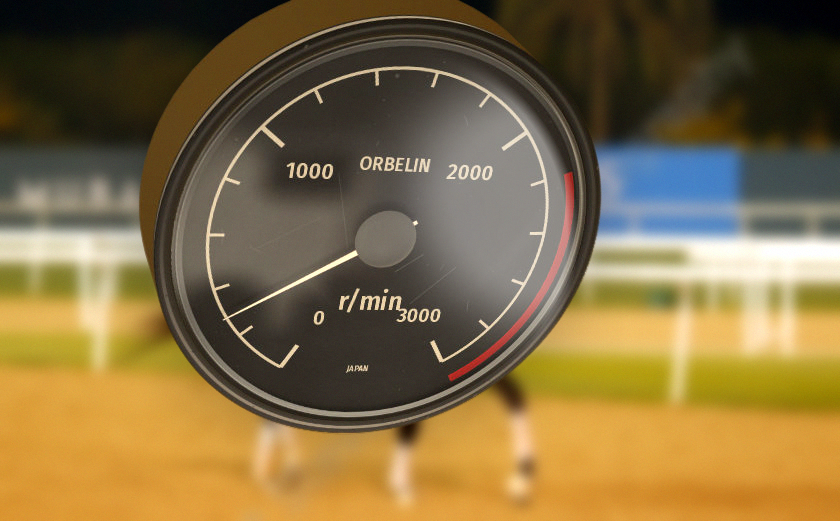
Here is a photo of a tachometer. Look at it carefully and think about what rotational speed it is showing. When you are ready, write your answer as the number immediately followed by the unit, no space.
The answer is 300rpm
